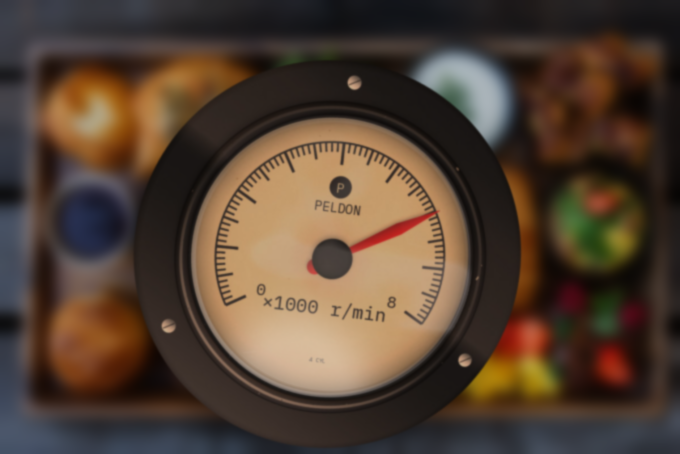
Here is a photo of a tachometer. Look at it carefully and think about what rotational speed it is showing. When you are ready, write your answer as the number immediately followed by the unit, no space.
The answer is 6000rpm
